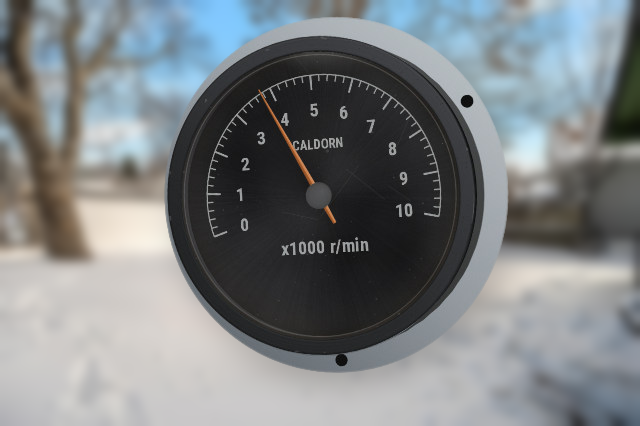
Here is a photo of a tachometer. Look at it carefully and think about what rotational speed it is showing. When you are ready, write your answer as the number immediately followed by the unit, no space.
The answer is 3800rpm
